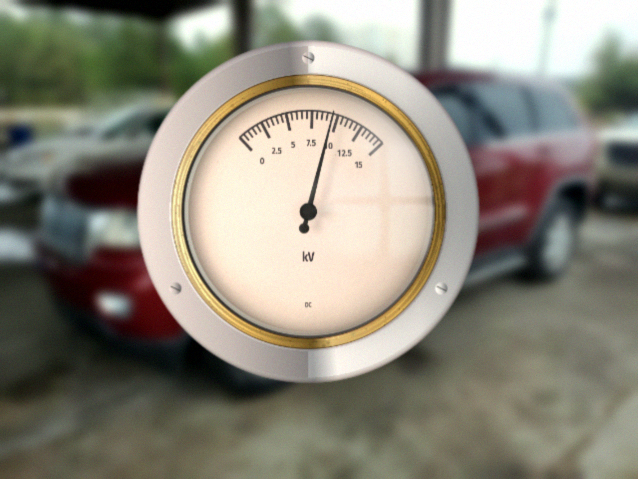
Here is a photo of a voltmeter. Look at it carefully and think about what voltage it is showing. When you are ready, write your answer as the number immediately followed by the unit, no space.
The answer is 9.5kV
